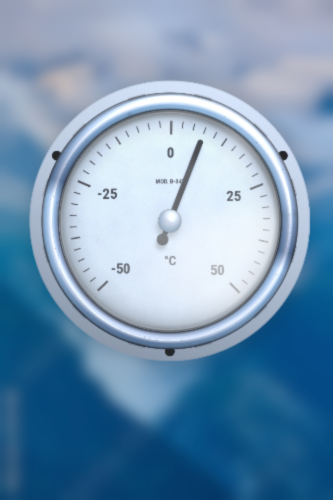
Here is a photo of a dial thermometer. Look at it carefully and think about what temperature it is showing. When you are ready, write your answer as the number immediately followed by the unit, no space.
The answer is 7.5°C
